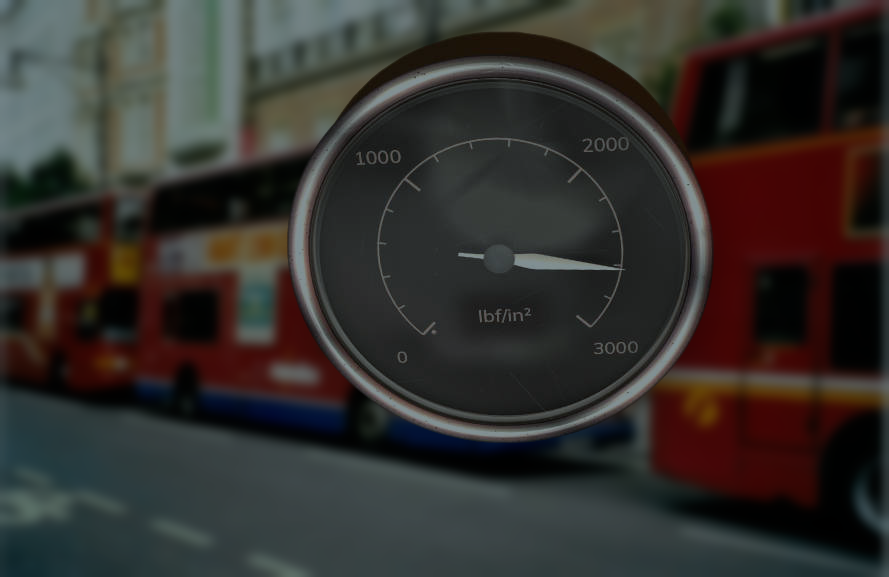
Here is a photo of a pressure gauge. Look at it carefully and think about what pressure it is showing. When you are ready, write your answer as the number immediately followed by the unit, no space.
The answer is 2600psi
